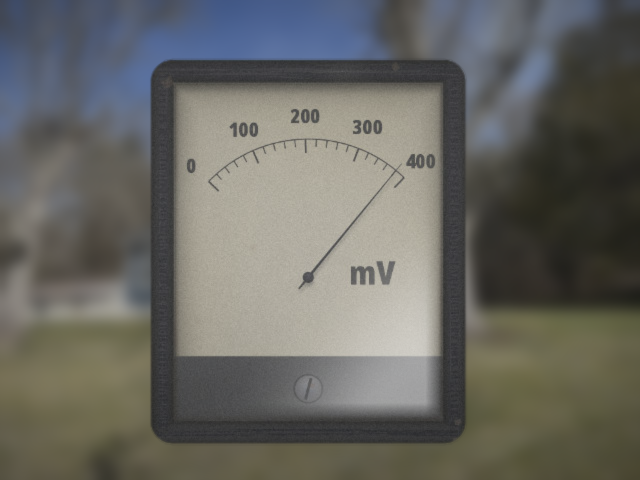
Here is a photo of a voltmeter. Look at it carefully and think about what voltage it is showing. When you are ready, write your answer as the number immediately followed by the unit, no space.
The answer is 380mV
